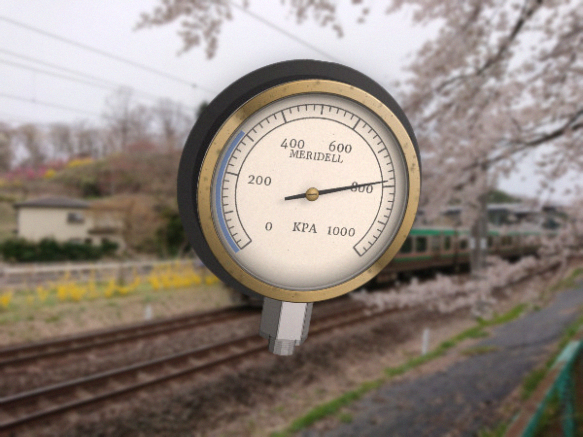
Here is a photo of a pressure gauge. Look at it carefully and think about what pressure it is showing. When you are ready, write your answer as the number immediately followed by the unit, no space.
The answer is 780kPa
